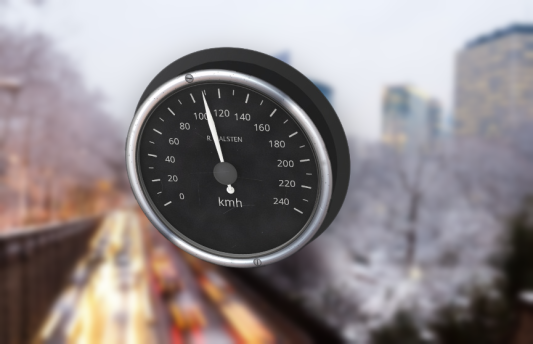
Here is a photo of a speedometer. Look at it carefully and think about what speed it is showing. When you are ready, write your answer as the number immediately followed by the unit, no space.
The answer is 110km/h
